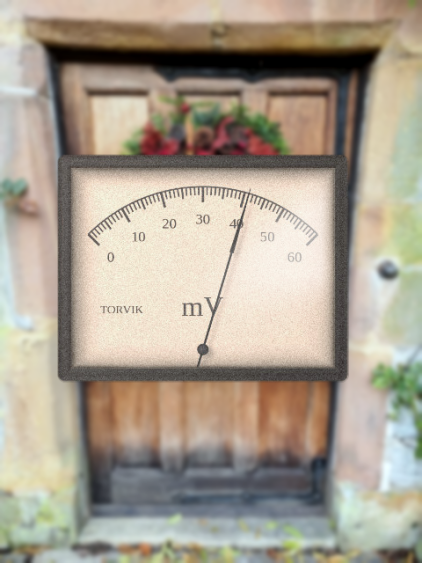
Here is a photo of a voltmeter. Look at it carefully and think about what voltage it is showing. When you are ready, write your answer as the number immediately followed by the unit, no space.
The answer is 41mV
